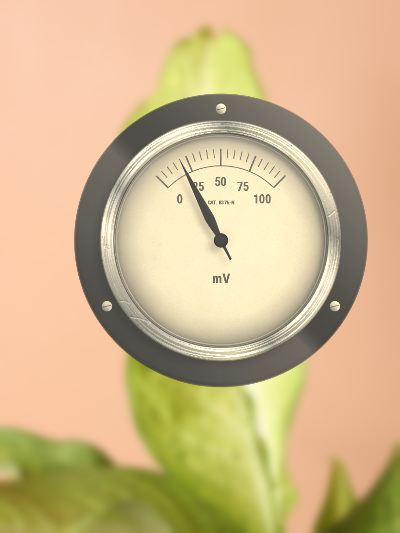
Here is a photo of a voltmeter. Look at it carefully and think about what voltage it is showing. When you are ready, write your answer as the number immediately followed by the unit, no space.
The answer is 20mV
